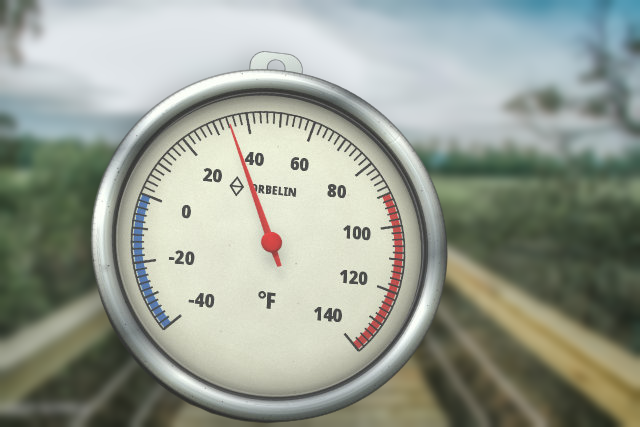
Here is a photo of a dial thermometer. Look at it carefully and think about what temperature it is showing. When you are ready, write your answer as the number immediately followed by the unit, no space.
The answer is 34°F
